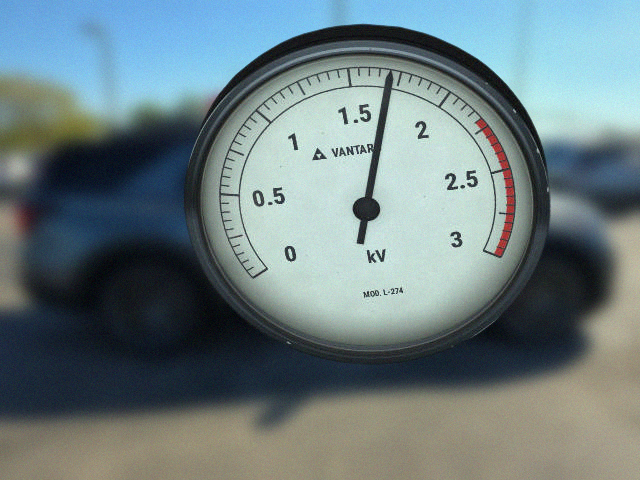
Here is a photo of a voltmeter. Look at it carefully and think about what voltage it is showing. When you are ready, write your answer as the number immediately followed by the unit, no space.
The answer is 1.7kV
